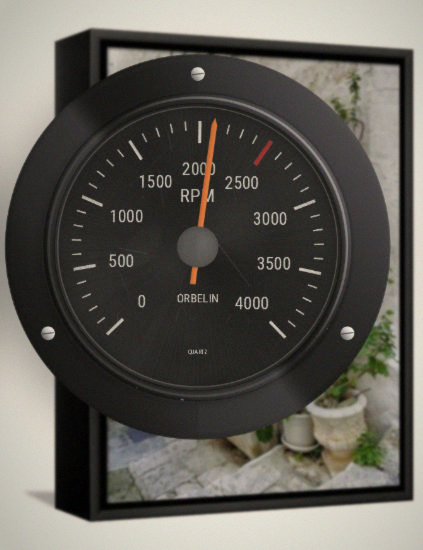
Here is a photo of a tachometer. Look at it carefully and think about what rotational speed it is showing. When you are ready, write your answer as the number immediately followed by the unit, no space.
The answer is 2100rpm
